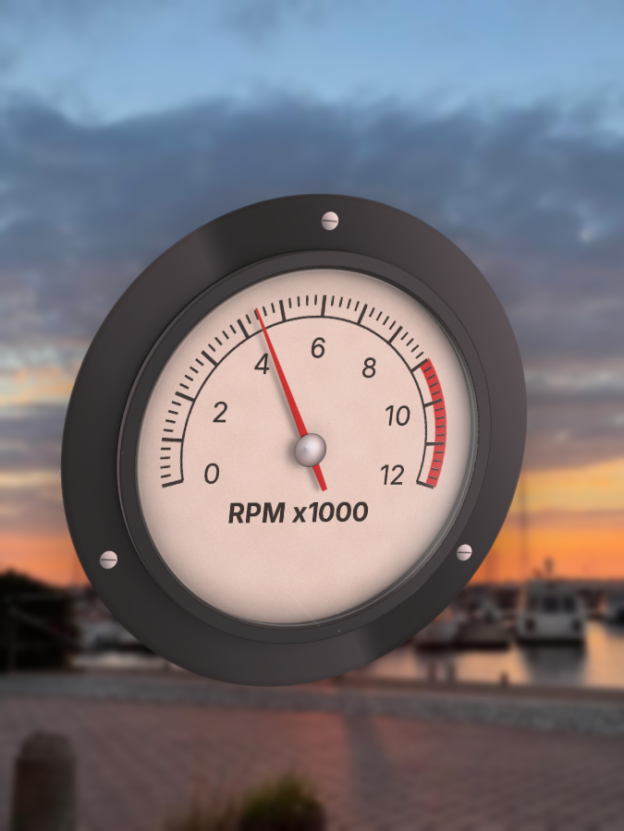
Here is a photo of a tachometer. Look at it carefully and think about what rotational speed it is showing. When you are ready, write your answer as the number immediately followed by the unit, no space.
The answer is 4400rpm
